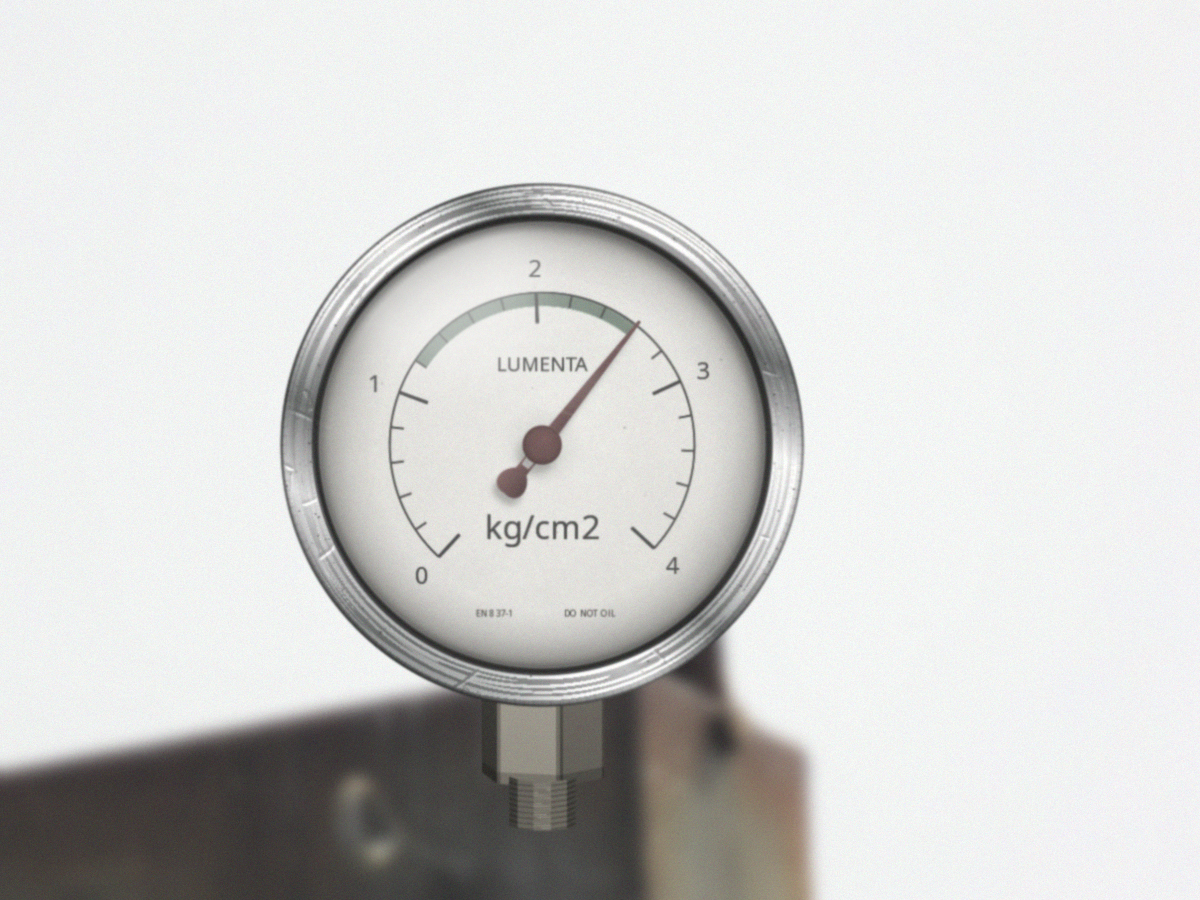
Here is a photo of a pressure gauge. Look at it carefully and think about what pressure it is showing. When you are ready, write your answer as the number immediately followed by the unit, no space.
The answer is 2.6kg/cm²
